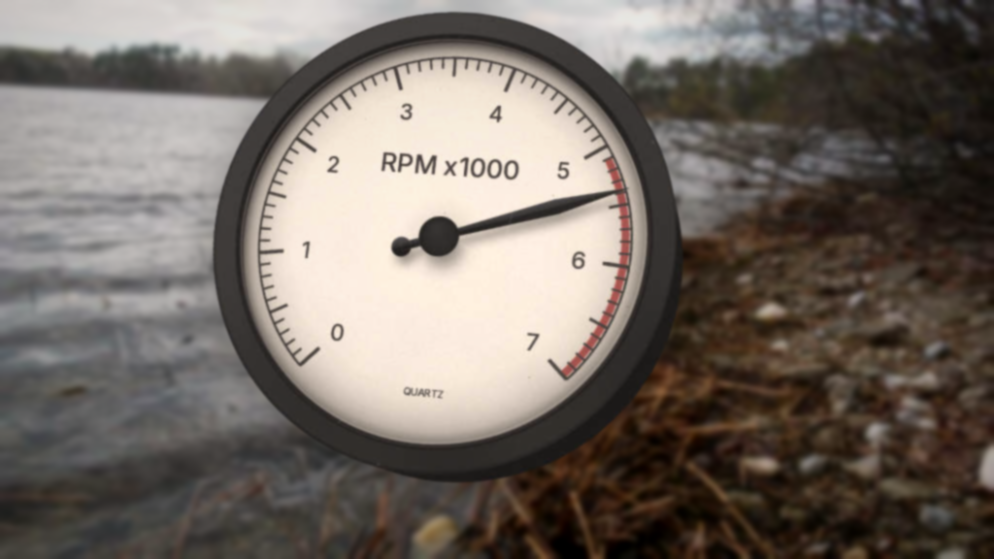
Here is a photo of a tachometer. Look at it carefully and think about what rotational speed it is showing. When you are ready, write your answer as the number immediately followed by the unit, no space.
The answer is 5400rpm
